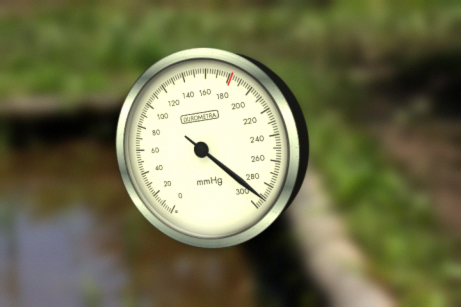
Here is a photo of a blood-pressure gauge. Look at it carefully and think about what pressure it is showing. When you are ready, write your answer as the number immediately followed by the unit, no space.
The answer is 290mmHg
